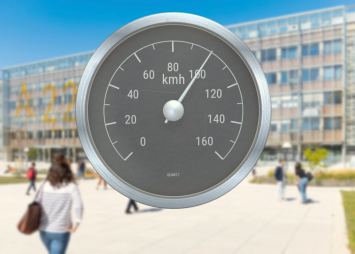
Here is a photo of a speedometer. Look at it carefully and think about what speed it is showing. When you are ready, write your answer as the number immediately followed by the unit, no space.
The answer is 100km/h
